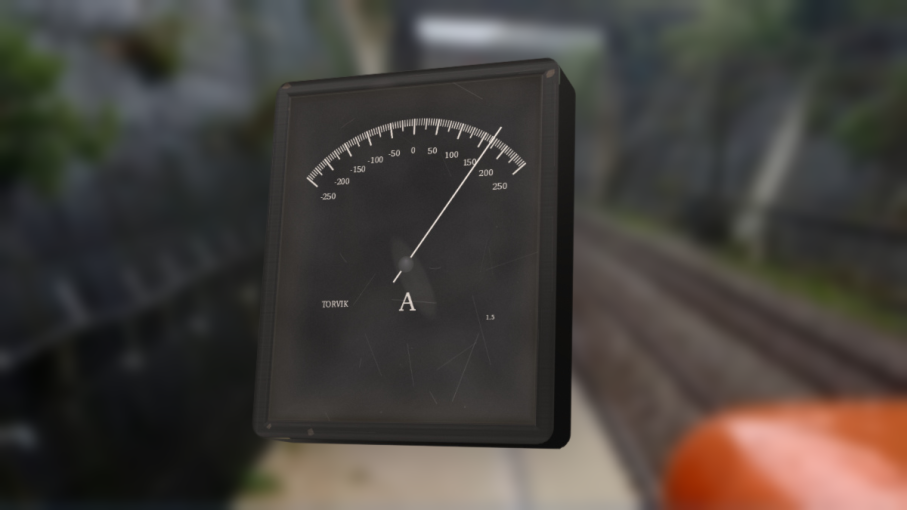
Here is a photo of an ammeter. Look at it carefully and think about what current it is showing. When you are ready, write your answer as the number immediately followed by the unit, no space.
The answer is 175A
